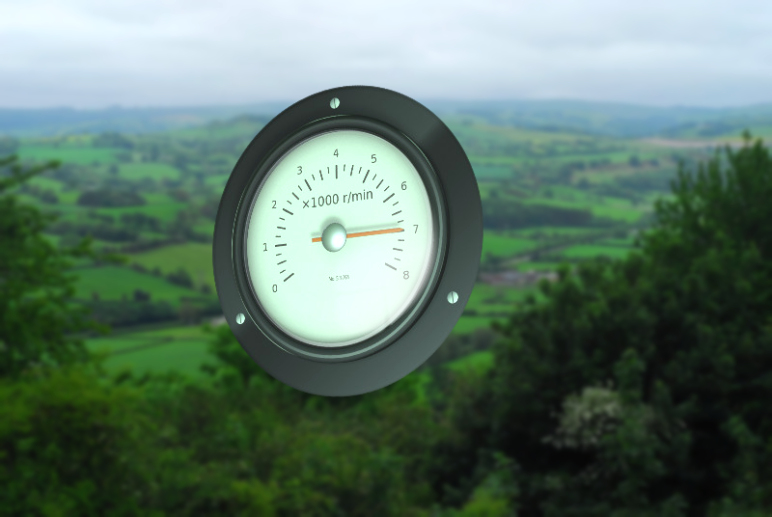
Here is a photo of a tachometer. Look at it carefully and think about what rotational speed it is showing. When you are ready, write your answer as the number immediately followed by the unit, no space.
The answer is 7000rpm
